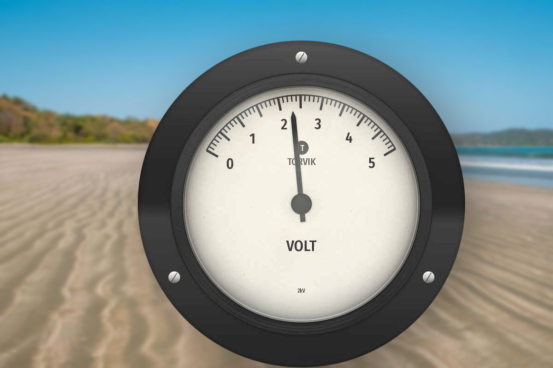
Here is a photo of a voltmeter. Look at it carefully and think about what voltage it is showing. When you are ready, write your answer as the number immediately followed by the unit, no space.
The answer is 2.3V
